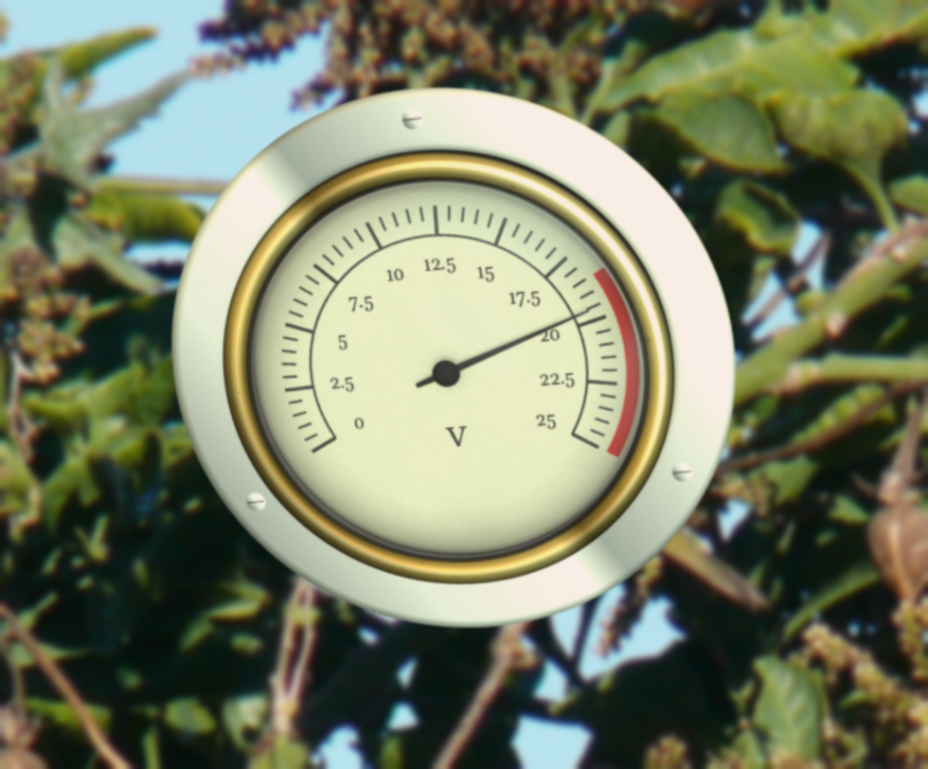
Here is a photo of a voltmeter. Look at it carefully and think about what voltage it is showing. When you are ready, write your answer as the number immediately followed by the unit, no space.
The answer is 19.5V
